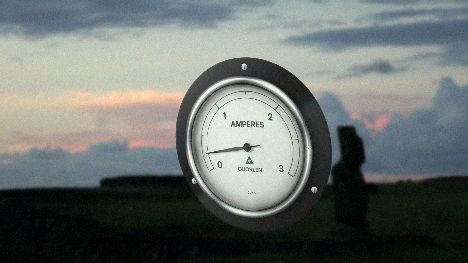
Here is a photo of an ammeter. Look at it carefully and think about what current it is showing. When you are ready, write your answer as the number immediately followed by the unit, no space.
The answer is 0.25A
